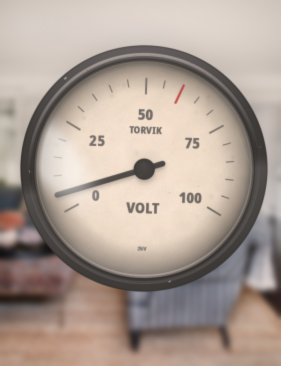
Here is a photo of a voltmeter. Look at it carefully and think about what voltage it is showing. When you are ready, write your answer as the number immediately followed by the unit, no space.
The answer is 5V
